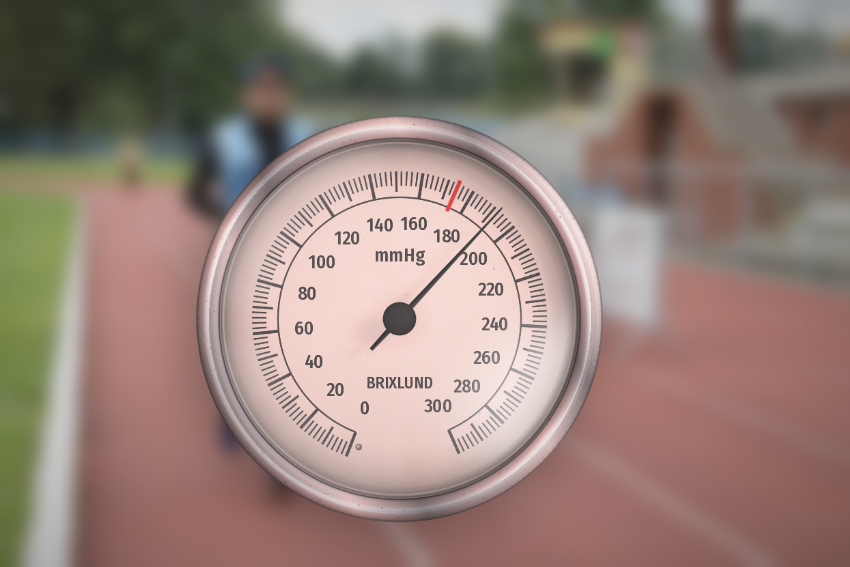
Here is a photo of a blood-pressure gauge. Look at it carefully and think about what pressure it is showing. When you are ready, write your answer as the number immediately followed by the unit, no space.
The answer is 192mmHg
